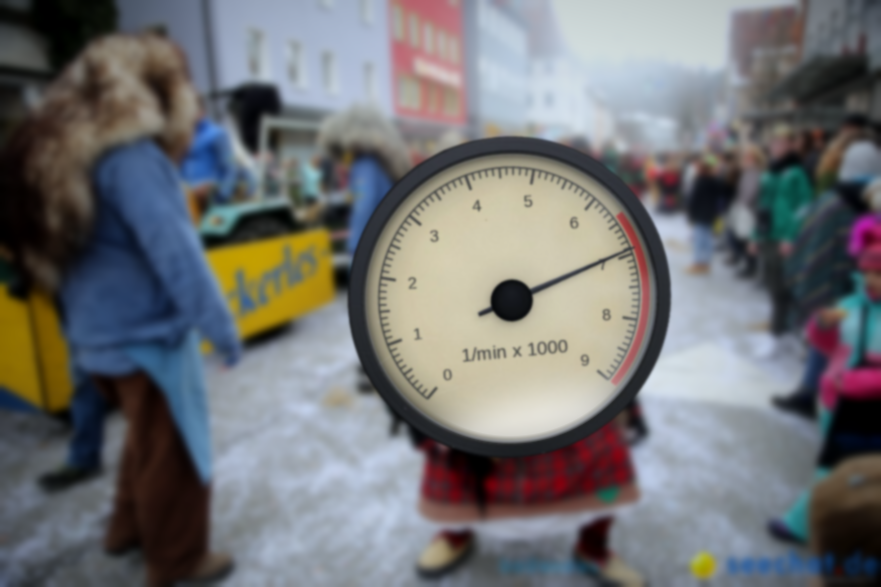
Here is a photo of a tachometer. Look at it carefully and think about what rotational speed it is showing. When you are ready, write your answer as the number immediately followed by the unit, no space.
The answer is 6900rpm
